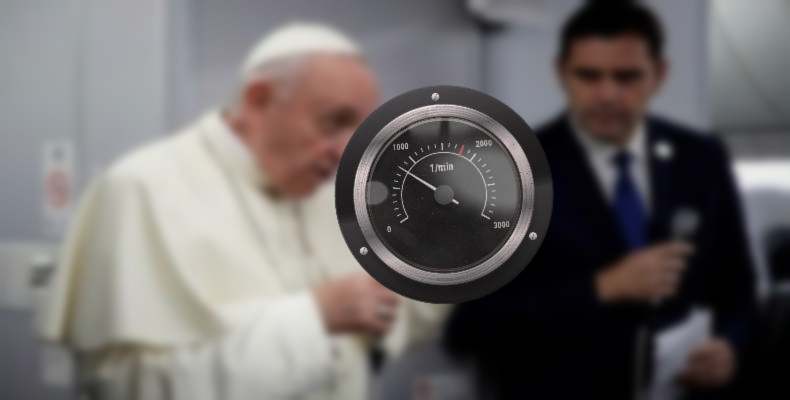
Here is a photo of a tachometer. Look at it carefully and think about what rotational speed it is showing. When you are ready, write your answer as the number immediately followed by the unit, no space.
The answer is 800rpm
